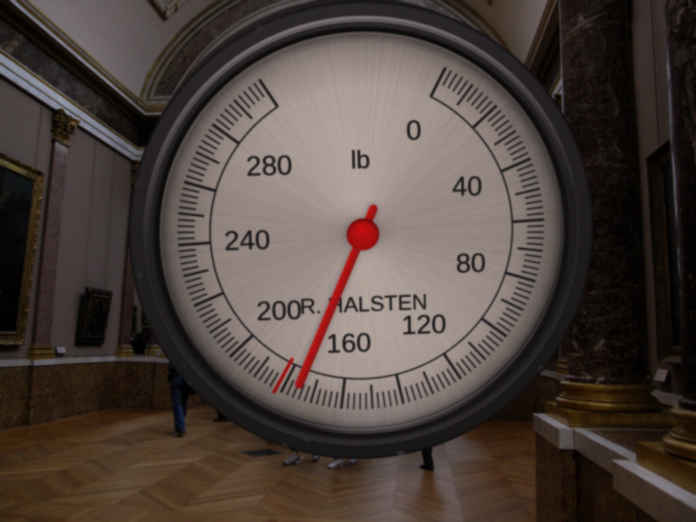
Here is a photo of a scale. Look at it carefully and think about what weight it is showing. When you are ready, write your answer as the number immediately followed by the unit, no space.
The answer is 176lb
